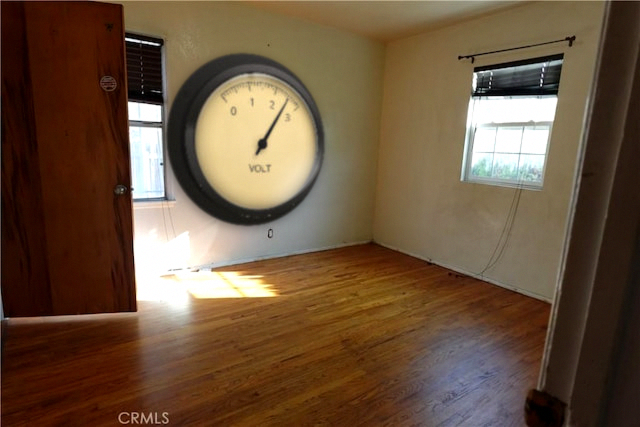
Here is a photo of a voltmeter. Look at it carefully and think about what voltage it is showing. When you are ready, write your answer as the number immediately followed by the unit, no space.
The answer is 2.5V
